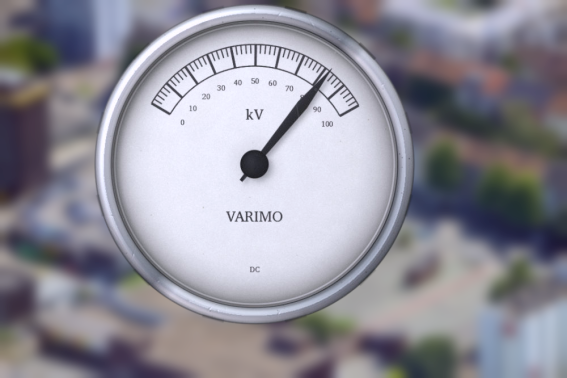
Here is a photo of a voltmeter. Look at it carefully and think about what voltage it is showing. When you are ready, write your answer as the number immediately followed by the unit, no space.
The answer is 82kV
